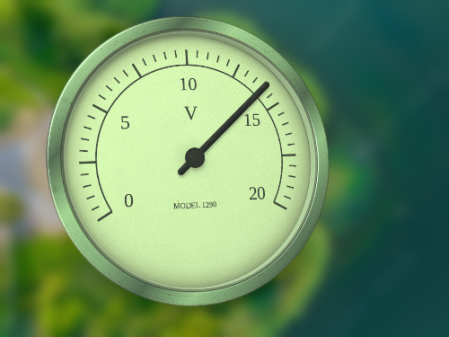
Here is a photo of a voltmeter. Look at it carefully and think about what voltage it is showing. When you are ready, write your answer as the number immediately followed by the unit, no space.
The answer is 14V
